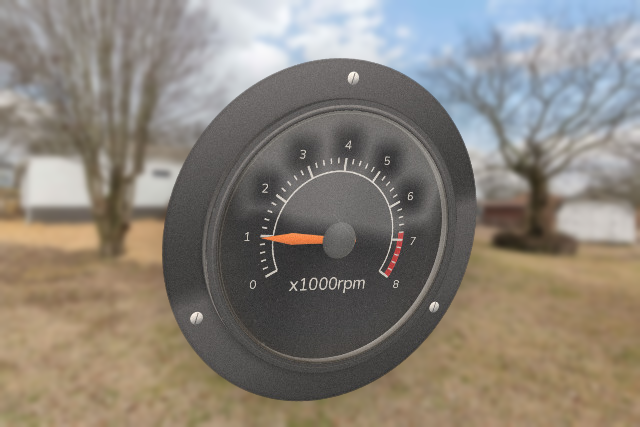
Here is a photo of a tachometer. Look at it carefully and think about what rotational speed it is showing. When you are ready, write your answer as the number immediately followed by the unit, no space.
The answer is 1000rpm
